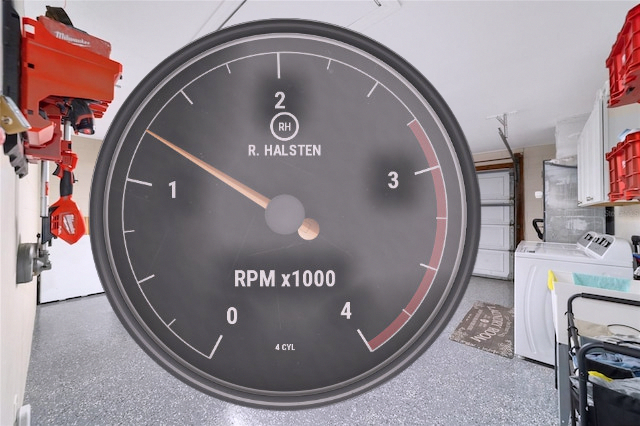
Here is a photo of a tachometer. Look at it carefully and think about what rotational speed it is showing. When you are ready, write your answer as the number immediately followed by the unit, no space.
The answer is 1250rpm
